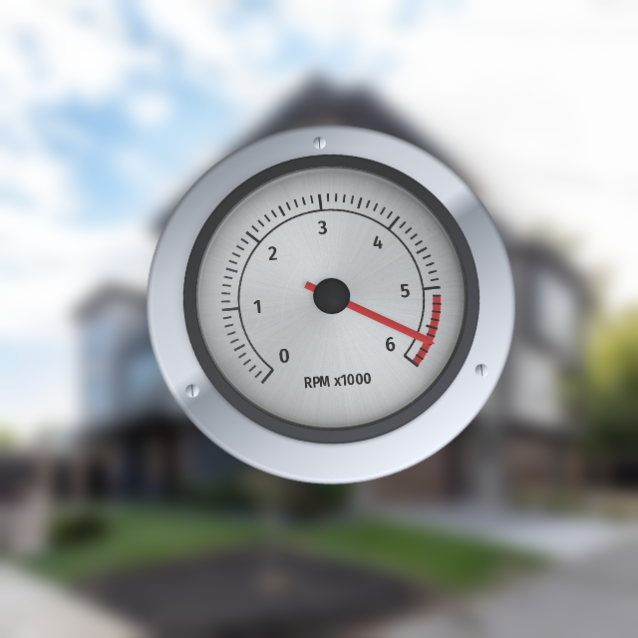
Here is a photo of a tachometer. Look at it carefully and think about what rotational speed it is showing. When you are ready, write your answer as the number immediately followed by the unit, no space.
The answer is 5700rpm
